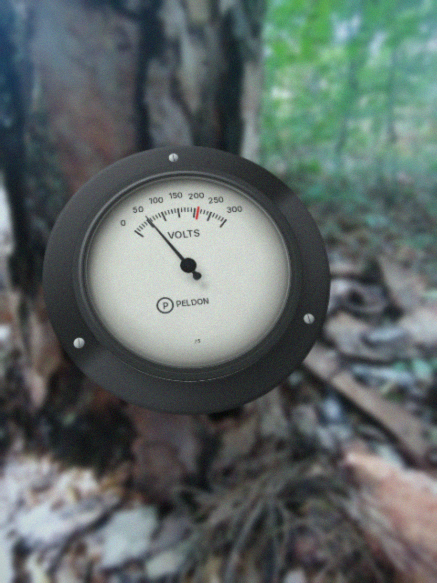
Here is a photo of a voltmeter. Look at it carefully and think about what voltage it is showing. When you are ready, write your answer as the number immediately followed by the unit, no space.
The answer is 50V
